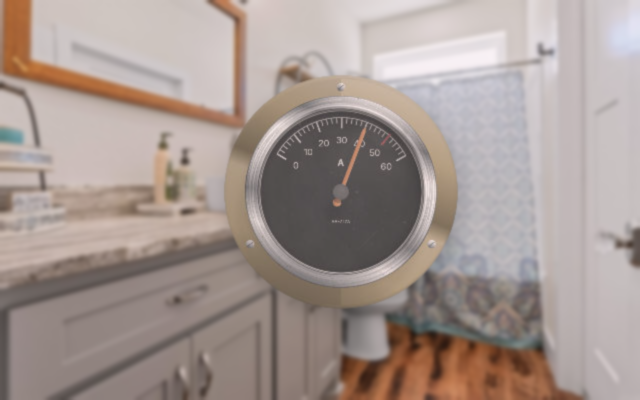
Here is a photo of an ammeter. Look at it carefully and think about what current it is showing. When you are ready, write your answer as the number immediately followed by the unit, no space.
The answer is 40A
